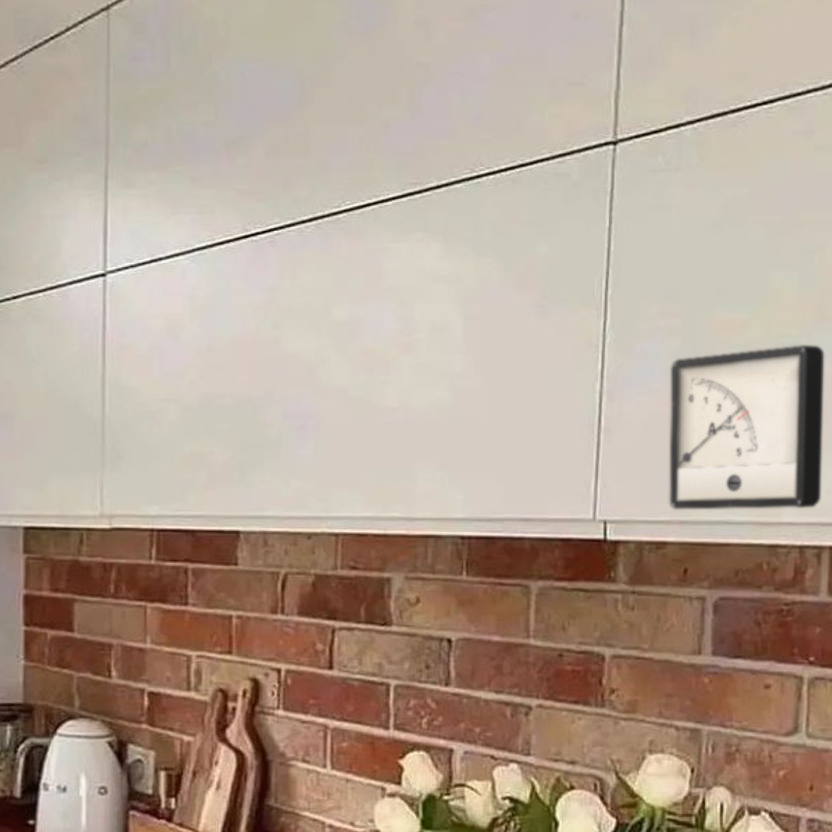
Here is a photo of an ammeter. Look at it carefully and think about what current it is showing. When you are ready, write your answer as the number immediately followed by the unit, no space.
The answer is 3A
